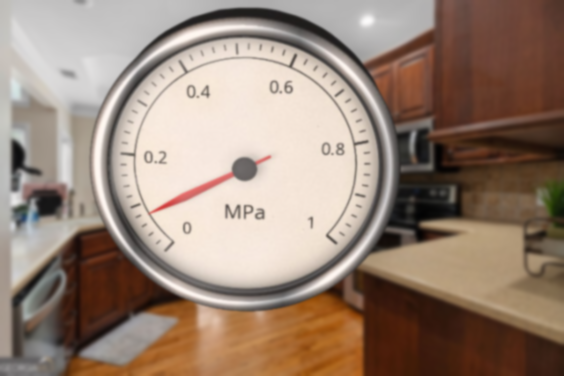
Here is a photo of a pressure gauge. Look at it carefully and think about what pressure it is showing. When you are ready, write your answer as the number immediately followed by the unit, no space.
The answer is 0.08MPa
